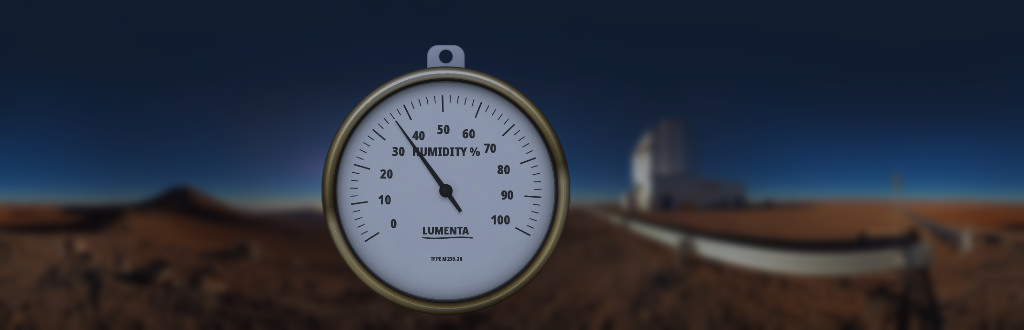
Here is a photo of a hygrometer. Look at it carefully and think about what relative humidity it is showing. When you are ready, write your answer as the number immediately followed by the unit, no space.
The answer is 36%
